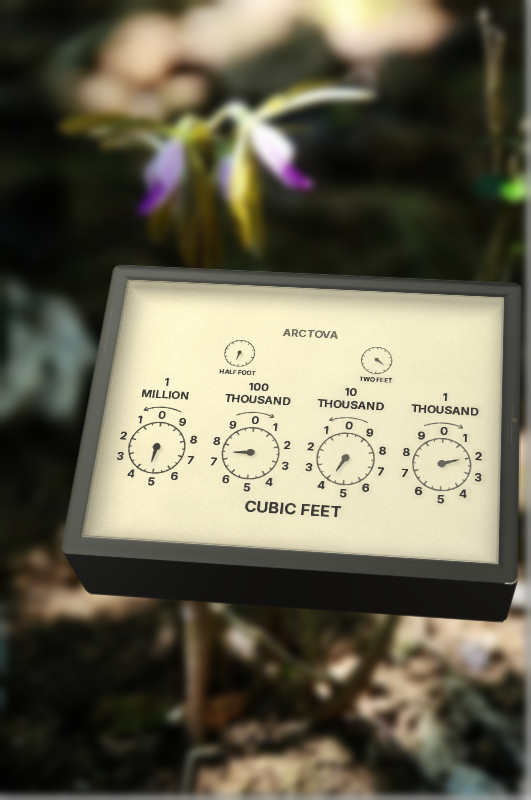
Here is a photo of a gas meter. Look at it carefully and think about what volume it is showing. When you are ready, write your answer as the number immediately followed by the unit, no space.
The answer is 474200ft³
